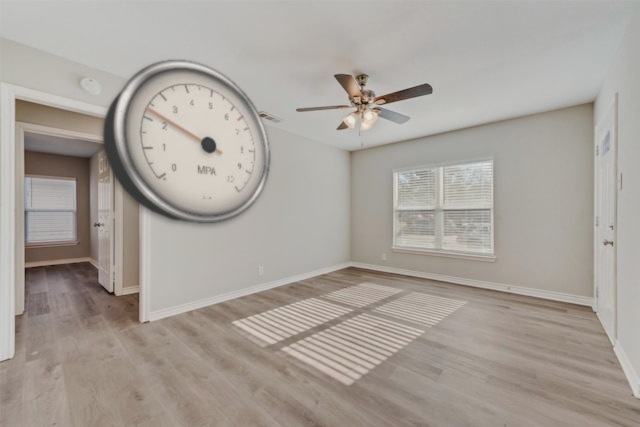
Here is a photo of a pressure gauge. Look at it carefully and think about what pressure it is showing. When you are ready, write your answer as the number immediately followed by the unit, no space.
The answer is 2.25MPa
